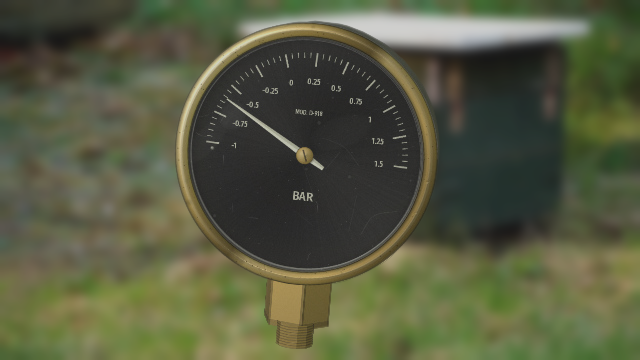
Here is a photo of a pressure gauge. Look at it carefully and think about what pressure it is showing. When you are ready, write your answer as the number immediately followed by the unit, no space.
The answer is -0.6bar
